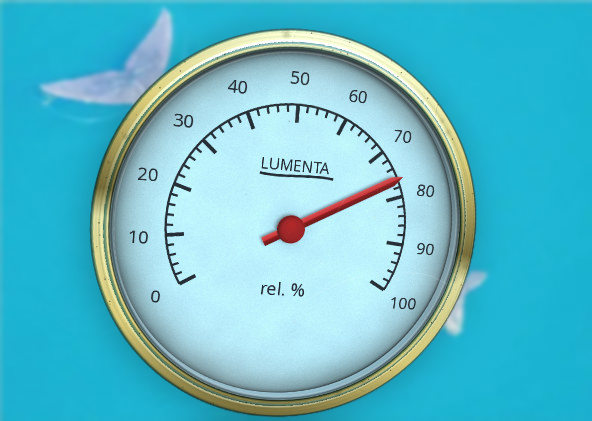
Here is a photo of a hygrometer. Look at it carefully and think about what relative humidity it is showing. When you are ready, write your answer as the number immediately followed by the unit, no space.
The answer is 76%
